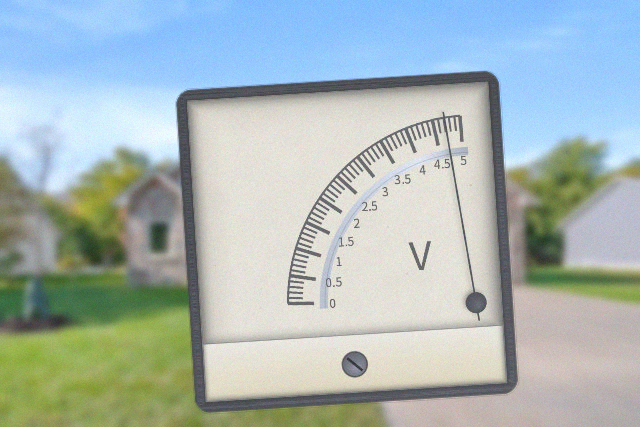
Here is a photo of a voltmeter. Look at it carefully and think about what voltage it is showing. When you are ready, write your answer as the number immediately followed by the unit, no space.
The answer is 4.7V
